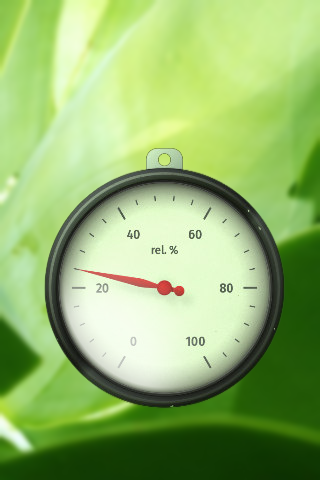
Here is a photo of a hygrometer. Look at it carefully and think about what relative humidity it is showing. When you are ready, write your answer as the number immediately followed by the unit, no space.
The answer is 24%
